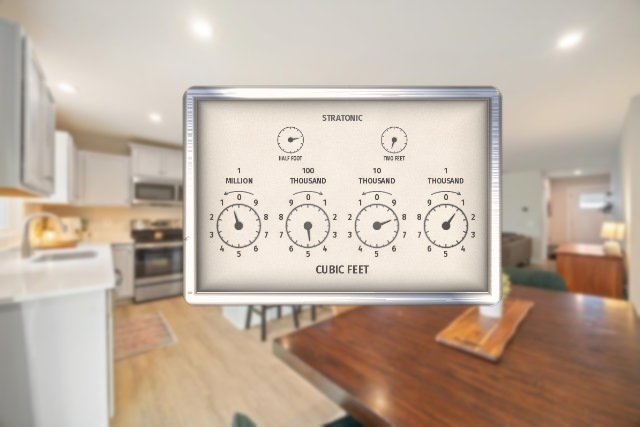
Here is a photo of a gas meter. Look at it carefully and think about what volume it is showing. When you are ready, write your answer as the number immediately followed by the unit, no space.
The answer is 48100ft³
